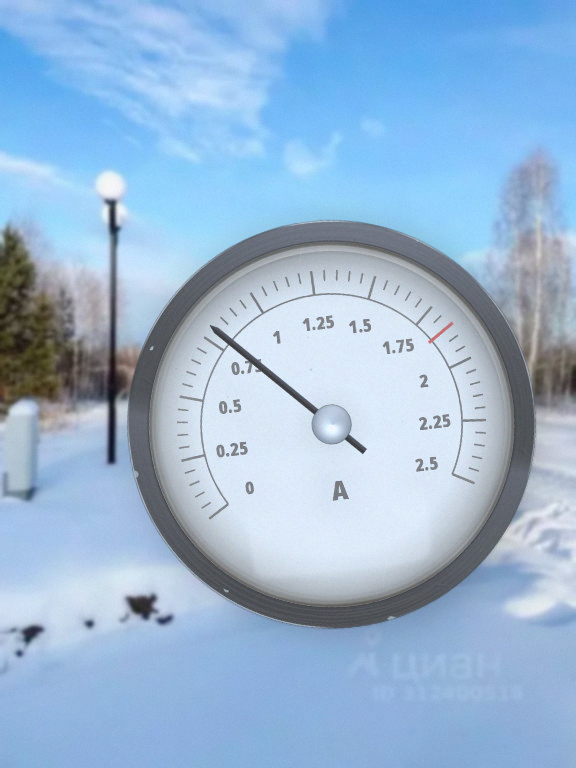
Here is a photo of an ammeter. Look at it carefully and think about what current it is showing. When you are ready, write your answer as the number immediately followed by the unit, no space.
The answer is 0.8A
